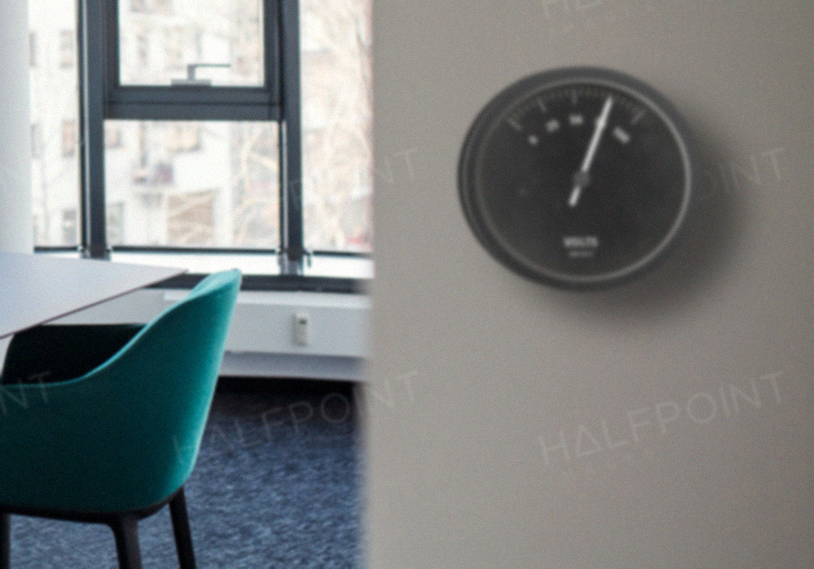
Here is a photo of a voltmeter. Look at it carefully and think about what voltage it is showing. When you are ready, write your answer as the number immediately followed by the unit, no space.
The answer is 75V
